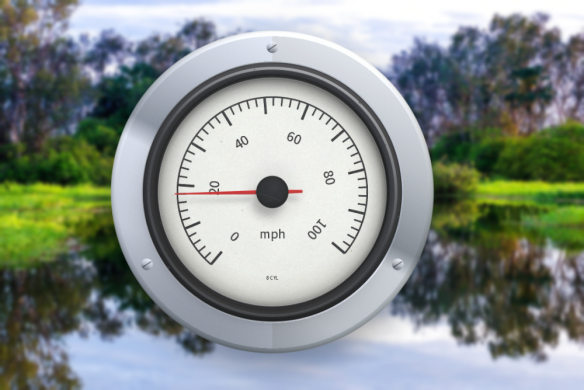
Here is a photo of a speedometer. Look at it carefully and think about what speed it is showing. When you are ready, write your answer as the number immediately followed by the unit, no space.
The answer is 18mph
